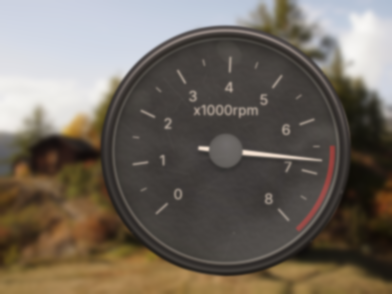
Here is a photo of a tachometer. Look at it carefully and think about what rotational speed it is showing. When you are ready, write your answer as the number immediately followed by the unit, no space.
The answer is 6750rpm
